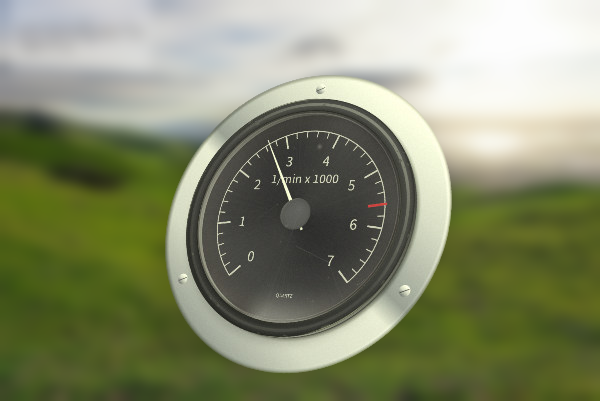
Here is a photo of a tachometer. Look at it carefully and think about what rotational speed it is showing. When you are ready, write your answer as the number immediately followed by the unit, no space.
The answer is 2700rpm
